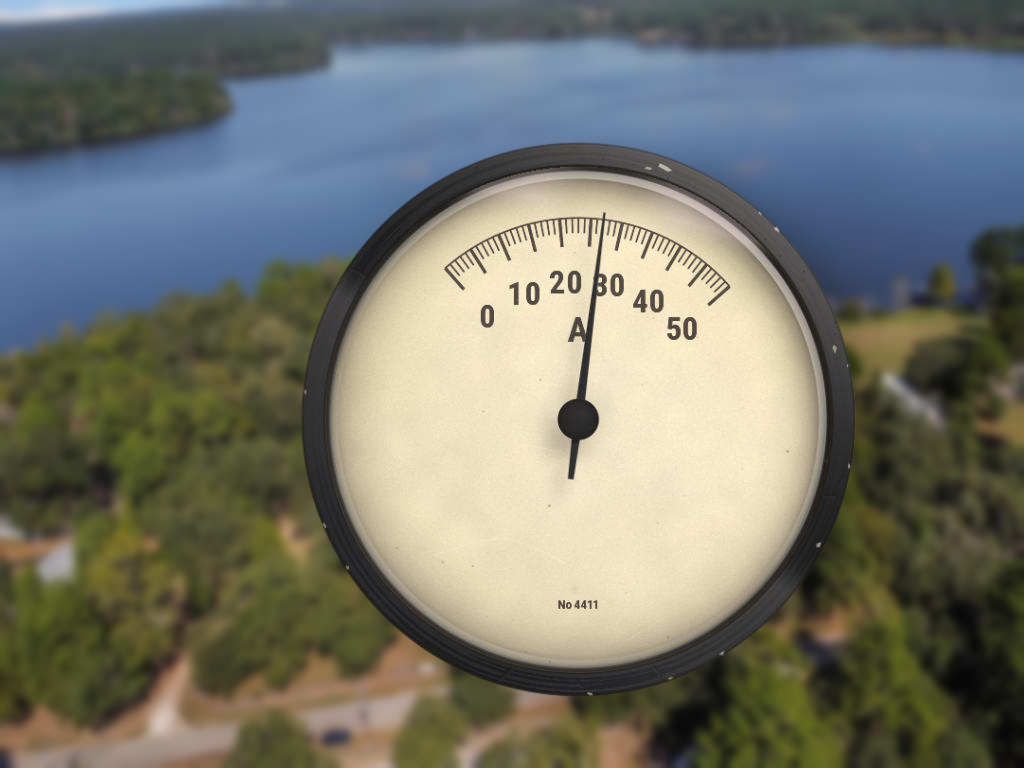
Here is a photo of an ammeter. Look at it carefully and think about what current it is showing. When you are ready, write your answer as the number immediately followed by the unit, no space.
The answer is 27A
